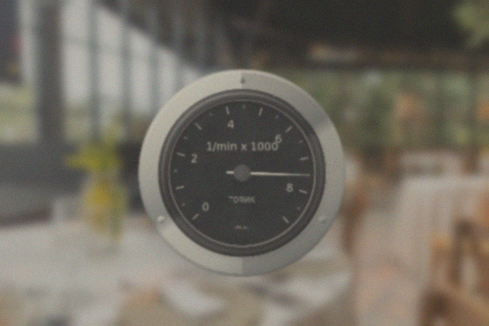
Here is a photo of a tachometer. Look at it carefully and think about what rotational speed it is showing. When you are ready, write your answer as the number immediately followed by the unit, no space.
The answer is 7500rpm
